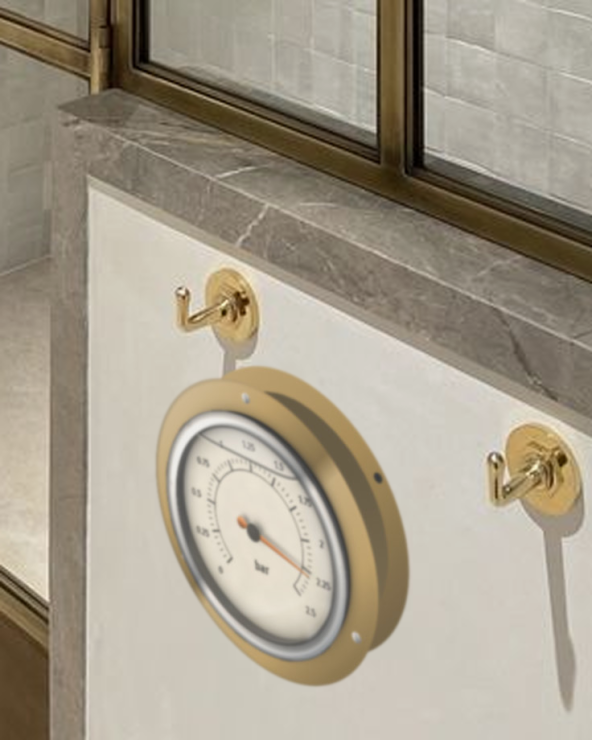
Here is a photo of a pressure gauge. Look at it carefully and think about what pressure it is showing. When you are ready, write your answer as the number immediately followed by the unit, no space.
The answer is 2.25bar
